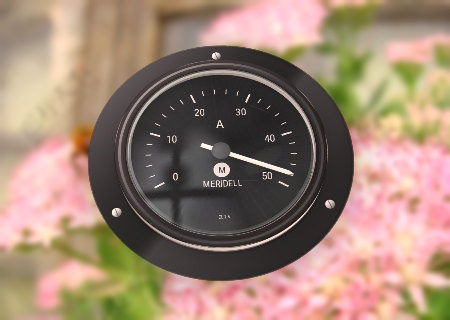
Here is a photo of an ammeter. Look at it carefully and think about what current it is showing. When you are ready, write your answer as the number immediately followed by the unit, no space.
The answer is 48A
